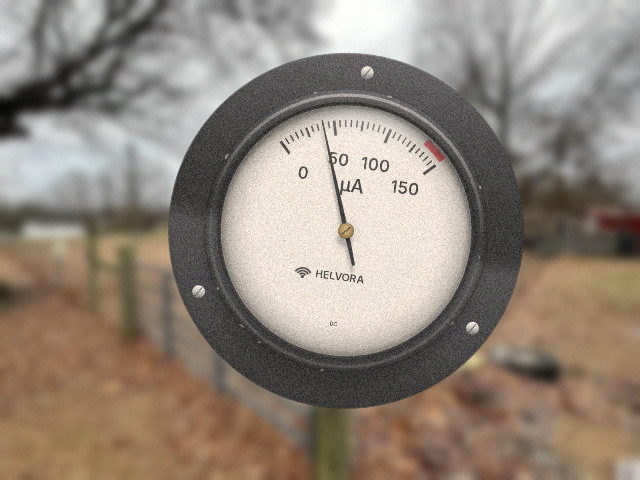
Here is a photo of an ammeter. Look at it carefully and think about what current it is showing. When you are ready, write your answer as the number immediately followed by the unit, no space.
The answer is 40µA
